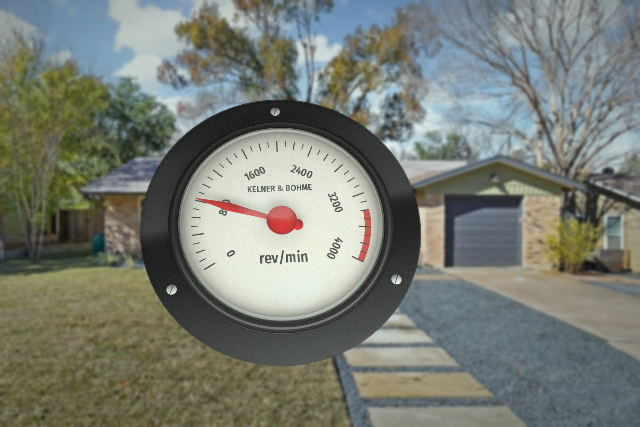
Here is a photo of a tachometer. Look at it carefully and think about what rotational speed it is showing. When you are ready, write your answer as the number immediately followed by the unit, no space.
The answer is 800rpm
